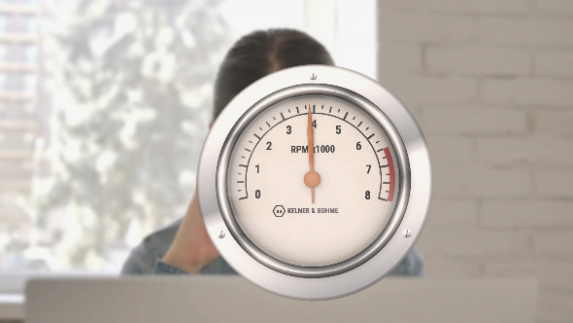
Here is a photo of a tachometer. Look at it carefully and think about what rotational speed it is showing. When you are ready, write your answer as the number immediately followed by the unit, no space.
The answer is 3875rpm
